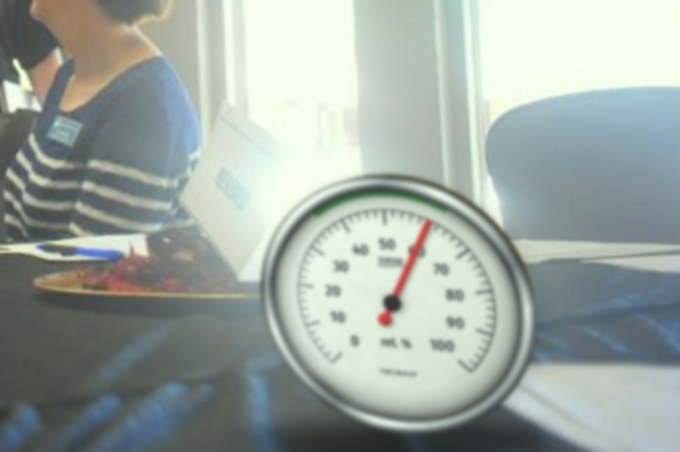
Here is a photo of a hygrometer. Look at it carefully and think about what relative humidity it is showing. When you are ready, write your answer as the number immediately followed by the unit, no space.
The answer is 60%
